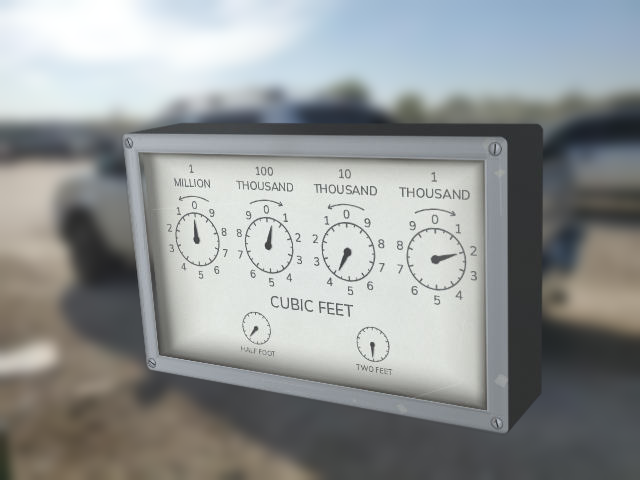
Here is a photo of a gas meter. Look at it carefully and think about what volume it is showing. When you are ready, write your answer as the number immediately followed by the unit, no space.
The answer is 4200ft³
